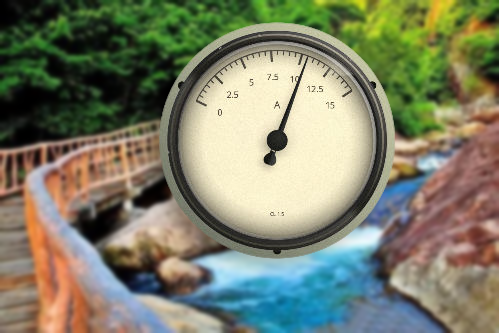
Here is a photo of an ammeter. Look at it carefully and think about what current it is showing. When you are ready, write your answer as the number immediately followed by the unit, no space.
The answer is 10.5A
